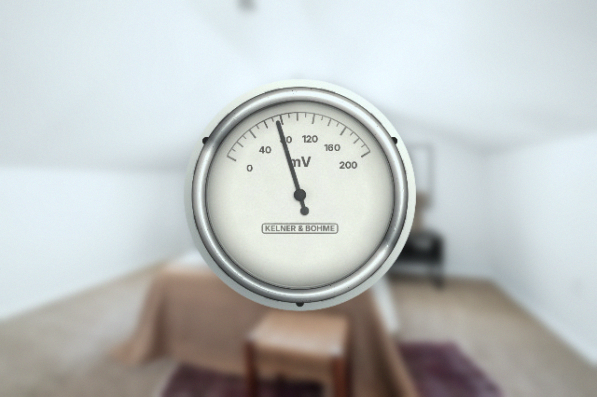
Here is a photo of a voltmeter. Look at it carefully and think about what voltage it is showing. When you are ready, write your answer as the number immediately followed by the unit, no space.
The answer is 75mV
